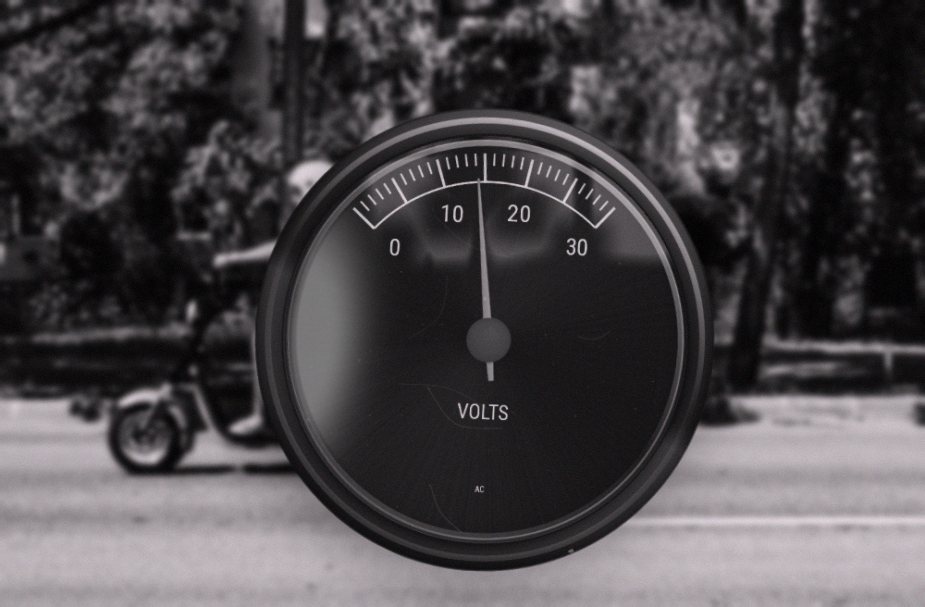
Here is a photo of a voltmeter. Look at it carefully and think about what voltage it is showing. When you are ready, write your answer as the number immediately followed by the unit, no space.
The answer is 14V
